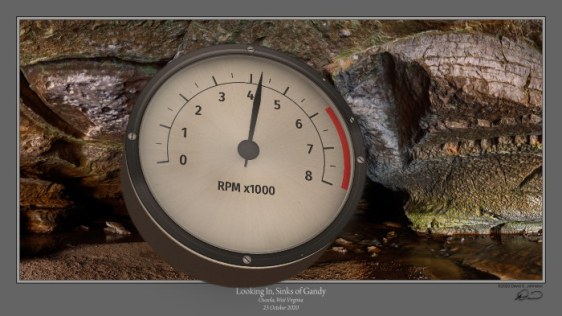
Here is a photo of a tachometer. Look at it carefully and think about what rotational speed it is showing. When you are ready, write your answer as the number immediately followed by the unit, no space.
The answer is 4250rpm
